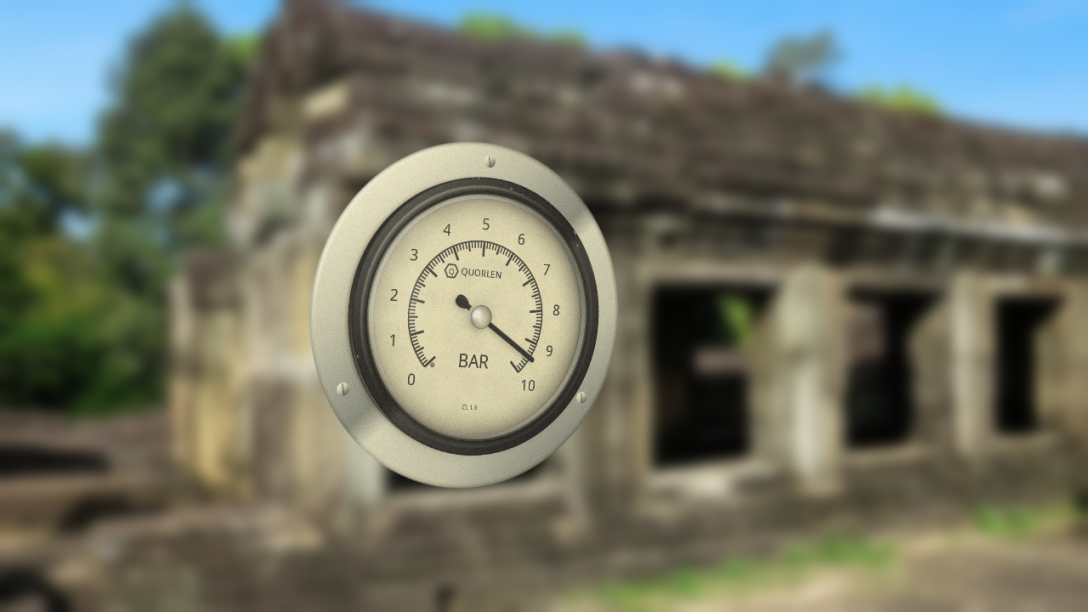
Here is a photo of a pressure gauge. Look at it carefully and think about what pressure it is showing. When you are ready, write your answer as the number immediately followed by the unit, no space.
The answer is 9.5bar
